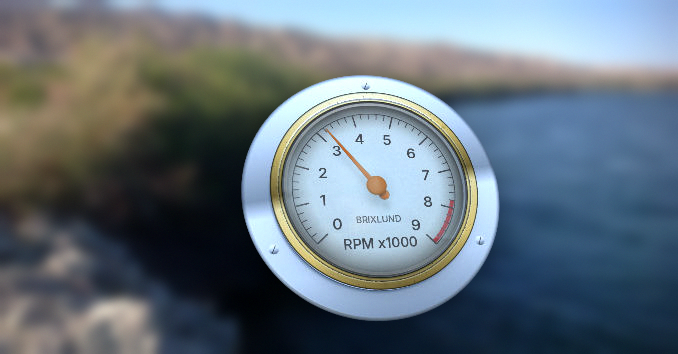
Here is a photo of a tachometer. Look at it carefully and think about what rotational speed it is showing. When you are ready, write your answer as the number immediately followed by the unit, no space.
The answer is 3200rpm
